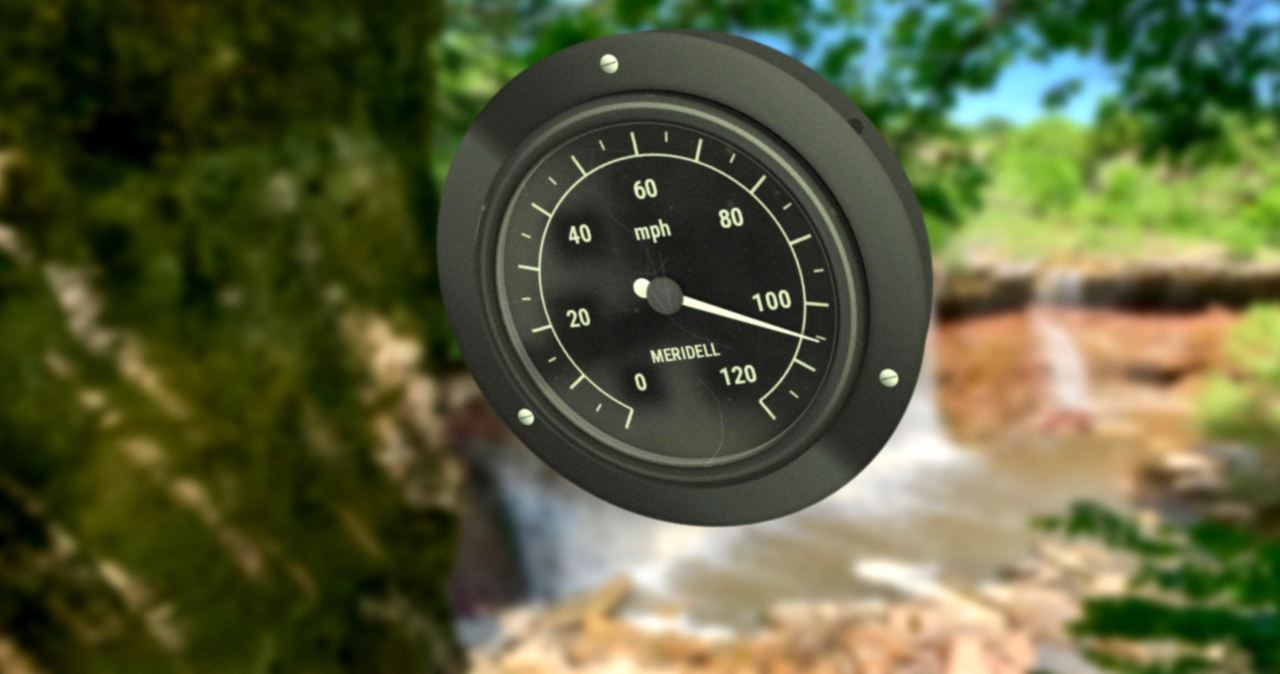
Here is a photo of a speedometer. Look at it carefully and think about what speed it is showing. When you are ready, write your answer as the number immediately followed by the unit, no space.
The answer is 105mph
